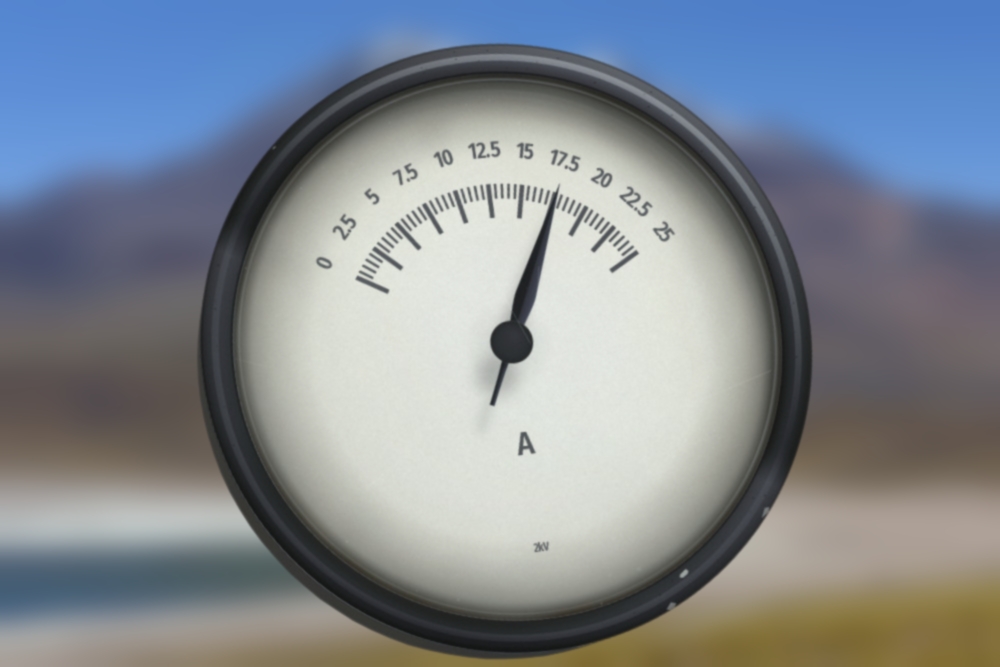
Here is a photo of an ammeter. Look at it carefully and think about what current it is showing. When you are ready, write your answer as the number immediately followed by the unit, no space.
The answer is 17.5A
